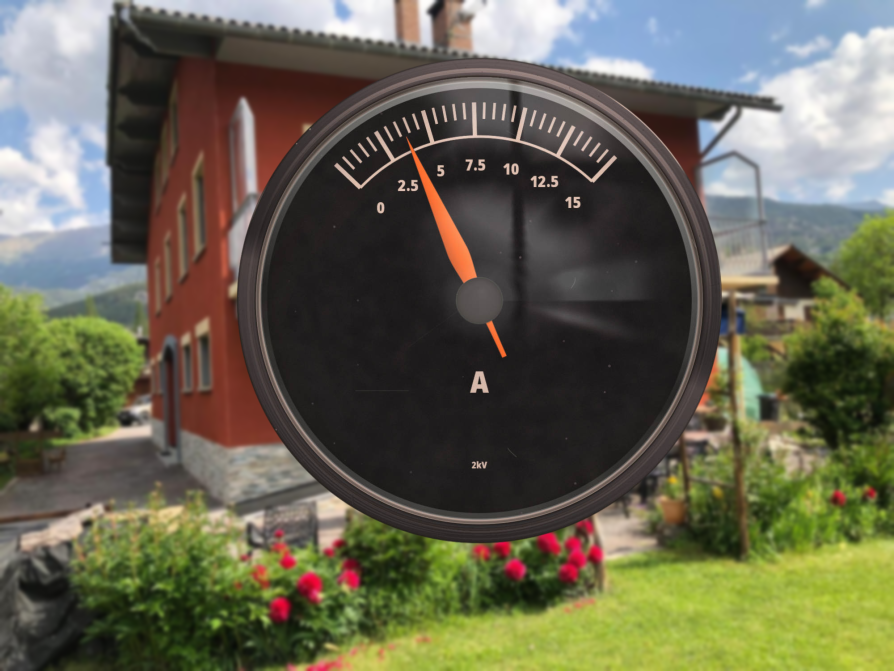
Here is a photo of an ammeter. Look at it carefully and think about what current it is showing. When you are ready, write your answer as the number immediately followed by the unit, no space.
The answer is 3.75A
